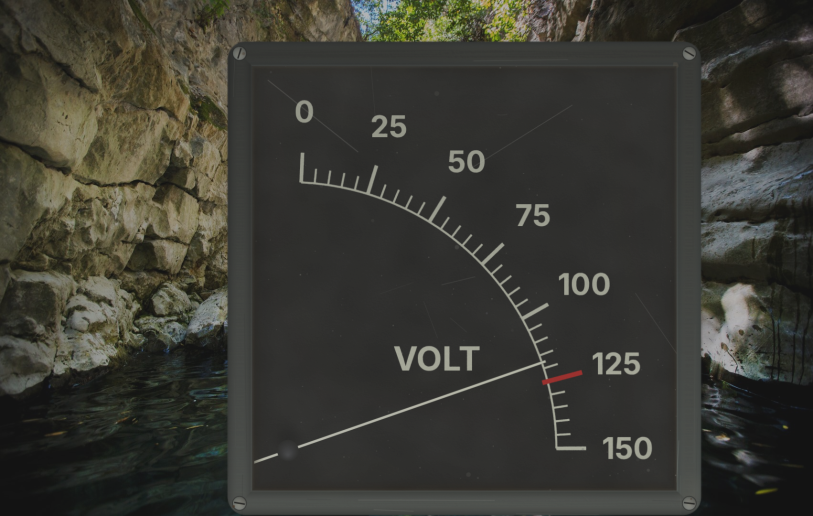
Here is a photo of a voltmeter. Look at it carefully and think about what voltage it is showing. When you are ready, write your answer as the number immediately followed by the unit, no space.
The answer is 117.5V
